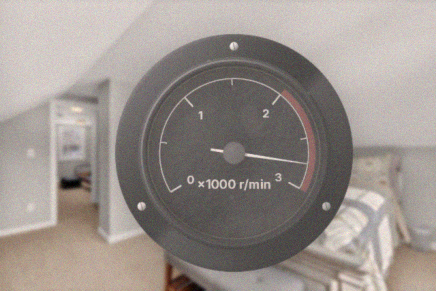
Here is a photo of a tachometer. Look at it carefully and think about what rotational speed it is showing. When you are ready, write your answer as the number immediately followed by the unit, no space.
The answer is 2750rpm
